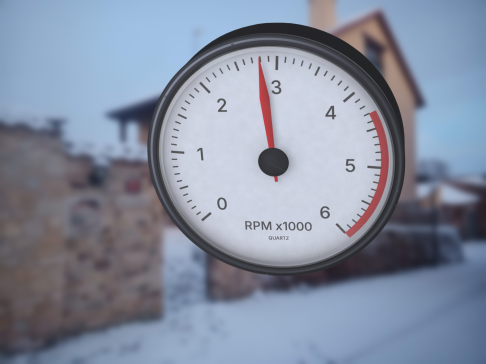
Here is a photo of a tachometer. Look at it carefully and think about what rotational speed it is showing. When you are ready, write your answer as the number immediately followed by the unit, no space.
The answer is 2800rpm
